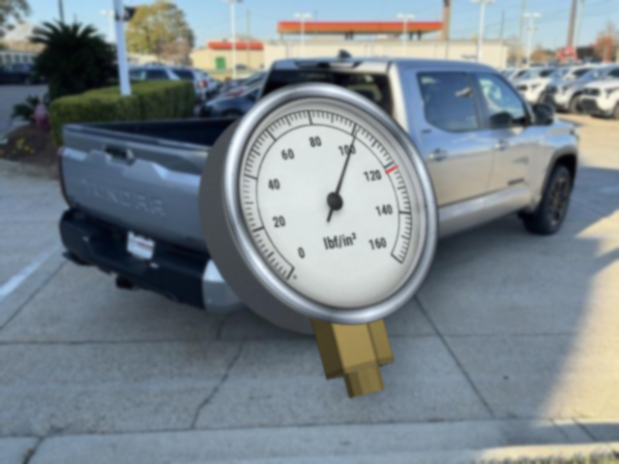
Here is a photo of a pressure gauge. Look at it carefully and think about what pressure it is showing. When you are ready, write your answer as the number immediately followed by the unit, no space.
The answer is 100psi
